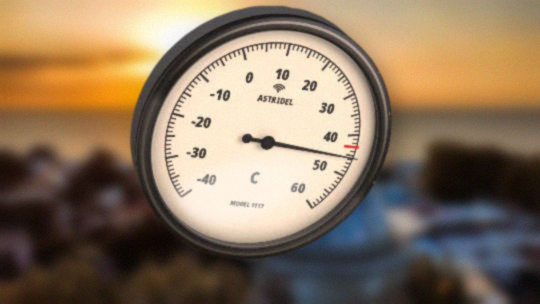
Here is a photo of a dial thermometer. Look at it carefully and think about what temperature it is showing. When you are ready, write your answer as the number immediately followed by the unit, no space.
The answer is 45°C
